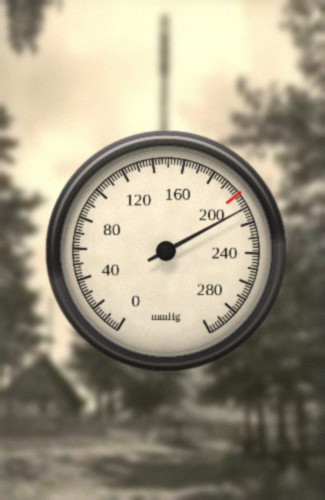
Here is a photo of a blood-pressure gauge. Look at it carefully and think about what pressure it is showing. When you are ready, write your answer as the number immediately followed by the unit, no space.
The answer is 210mmHg
